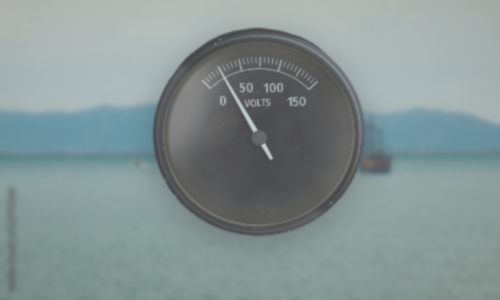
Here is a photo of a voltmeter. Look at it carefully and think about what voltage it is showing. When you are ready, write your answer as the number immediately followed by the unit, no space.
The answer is 25V
